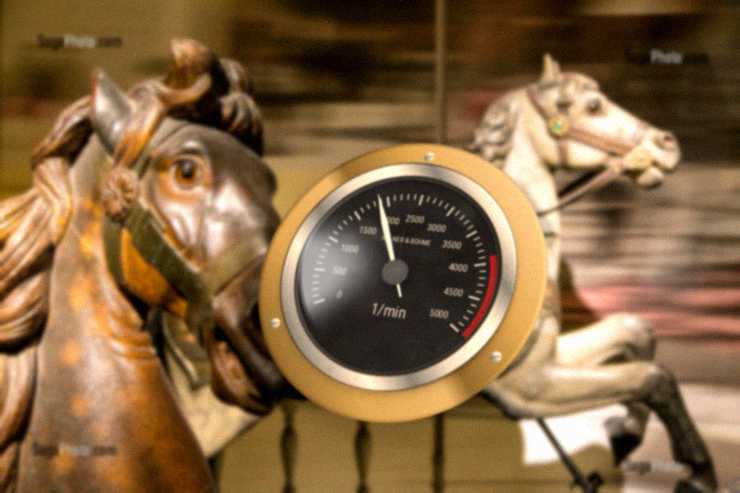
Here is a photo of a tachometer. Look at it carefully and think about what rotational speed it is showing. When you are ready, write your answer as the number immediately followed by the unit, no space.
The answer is 1900rpm
